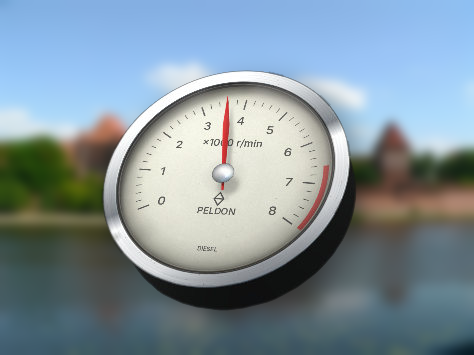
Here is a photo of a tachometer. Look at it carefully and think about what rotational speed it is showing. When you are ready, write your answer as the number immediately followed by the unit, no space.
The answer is 3600rpm
